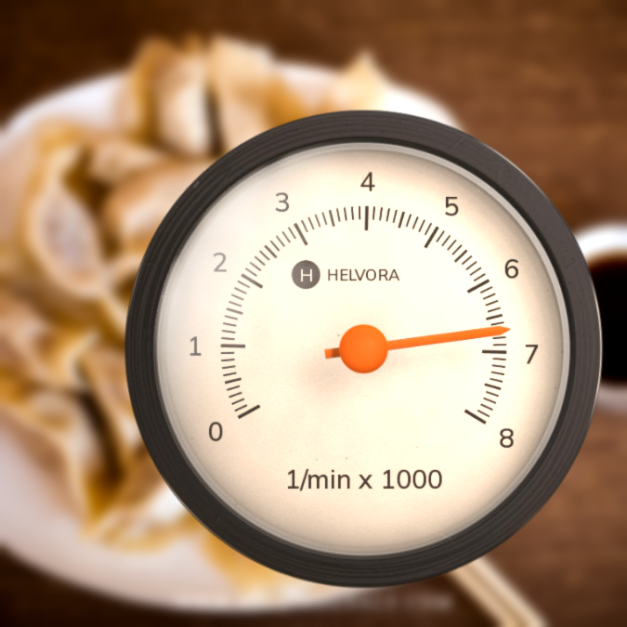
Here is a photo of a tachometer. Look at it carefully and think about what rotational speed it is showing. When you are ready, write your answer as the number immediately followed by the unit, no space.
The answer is 6700rpm
